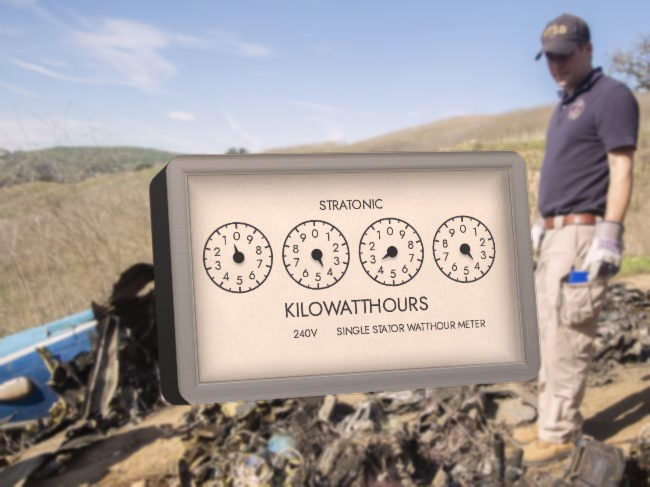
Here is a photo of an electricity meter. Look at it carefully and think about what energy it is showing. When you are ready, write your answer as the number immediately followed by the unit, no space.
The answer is 434kWh
